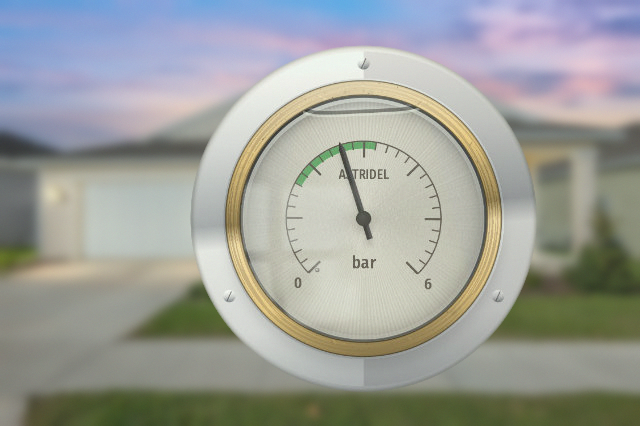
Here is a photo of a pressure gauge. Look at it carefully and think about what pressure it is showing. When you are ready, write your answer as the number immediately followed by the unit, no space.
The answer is 2.6bar
